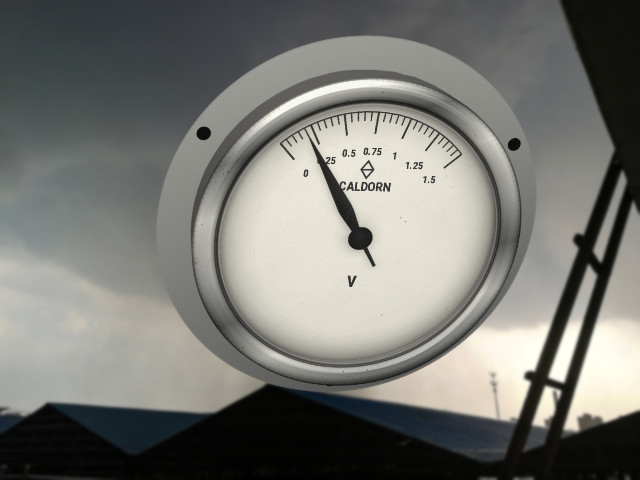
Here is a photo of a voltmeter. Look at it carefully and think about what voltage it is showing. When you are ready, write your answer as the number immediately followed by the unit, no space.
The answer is 0.2V
